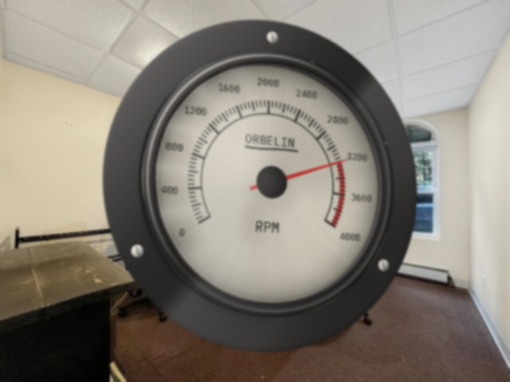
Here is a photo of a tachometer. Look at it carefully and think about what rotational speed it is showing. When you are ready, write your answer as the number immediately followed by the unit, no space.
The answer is 3200rpm
